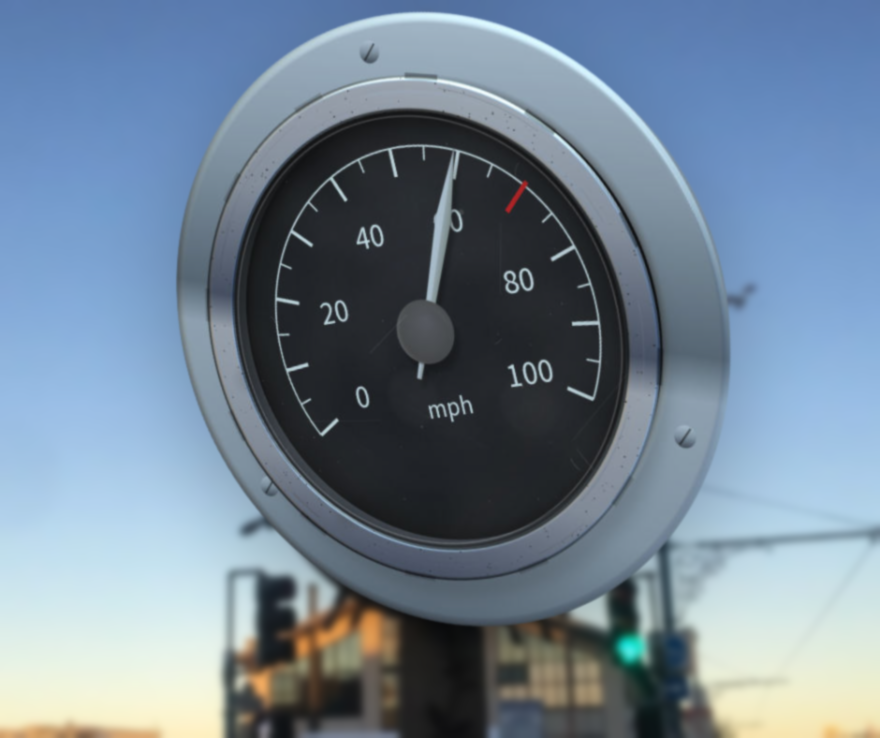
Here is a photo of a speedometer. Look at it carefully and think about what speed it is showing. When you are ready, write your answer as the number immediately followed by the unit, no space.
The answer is 60mph
